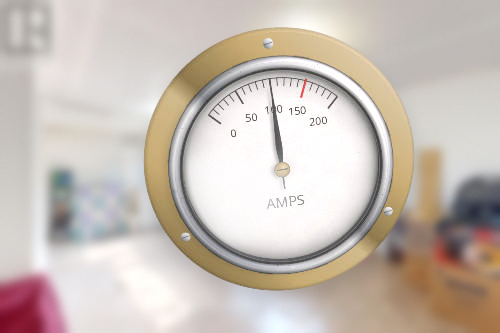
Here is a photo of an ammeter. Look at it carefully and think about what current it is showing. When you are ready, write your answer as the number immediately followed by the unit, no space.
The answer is 100A
